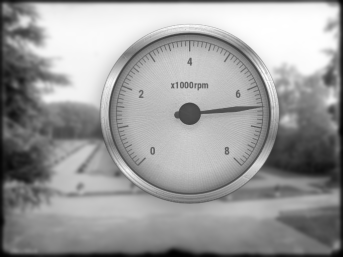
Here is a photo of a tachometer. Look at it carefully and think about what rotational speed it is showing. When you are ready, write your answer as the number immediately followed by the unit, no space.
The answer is 6500rpm
